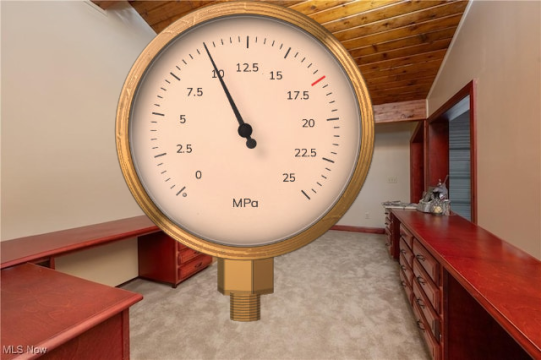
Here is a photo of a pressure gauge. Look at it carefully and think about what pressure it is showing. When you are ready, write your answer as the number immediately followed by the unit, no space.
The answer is 10MPa
